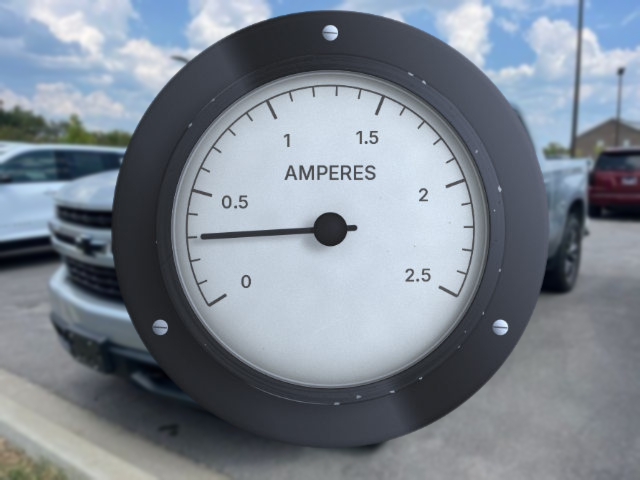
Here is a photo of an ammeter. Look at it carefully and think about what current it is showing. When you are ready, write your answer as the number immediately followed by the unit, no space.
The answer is 0.3A
